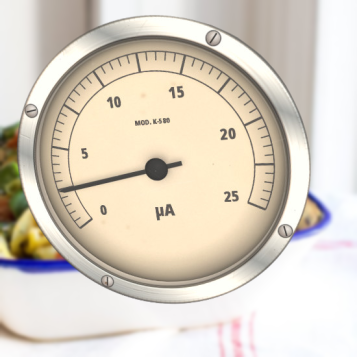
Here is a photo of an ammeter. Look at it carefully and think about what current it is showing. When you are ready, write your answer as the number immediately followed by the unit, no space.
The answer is 2.5µA
